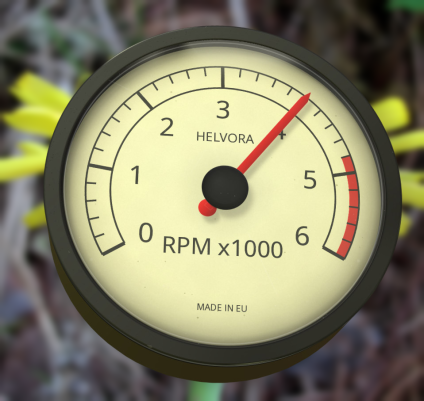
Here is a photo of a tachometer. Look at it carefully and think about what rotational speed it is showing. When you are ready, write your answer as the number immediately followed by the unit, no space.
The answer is 4000rpm
